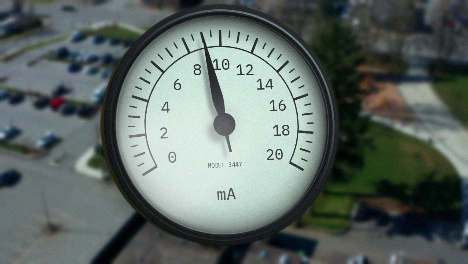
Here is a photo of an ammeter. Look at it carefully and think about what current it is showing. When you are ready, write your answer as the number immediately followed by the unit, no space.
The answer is 9mA
